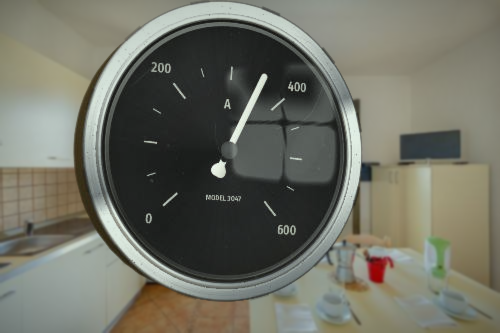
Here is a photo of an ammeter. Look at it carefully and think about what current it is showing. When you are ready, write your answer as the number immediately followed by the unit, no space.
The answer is 350A
